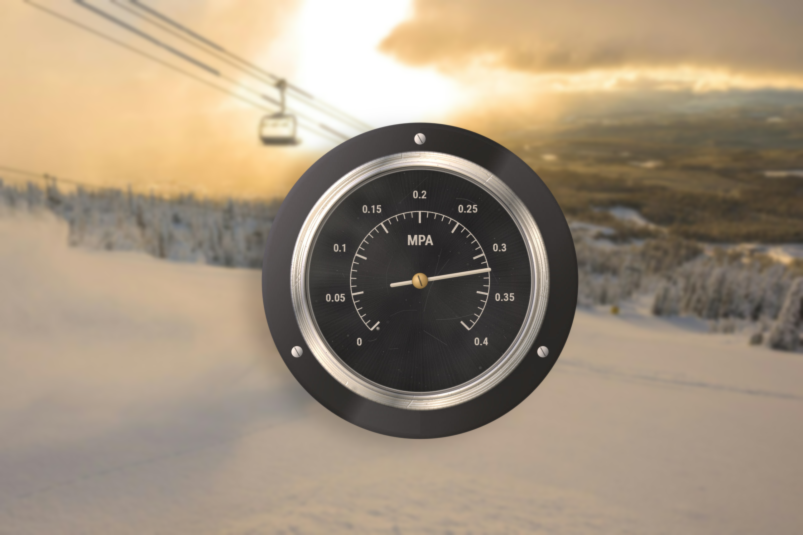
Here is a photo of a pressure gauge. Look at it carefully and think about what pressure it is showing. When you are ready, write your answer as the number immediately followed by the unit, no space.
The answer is 0.32MPa
